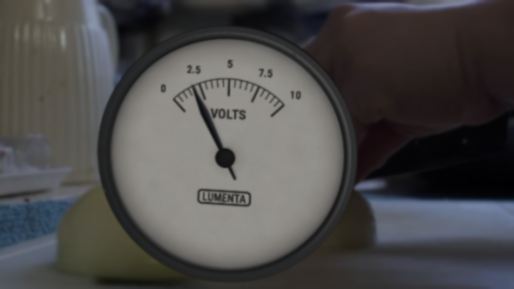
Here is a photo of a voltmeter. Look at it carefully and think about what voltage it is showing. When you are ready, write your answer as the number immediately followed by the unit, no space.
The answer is 2V
